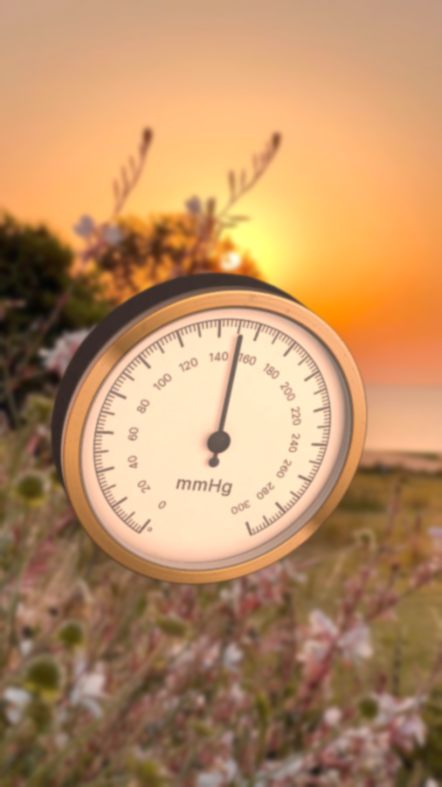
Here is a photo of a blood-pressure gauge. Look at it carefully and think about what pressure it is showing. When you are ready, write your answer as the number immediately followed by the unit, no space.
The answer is 150mmHg
